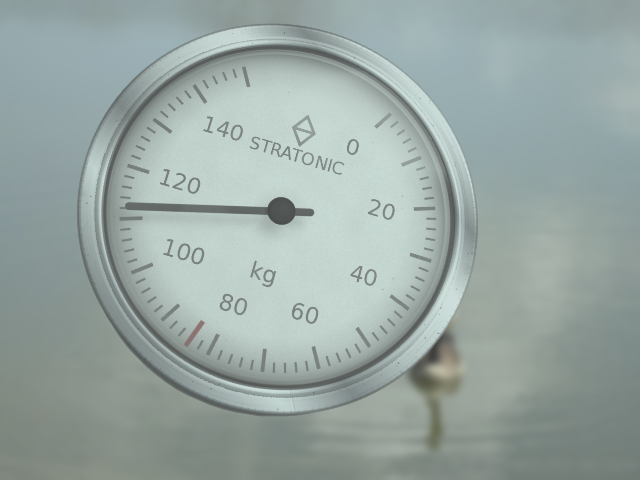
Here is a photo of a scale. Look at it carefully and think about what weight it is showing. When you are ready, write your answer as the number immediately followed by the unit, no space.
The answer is 112kg
